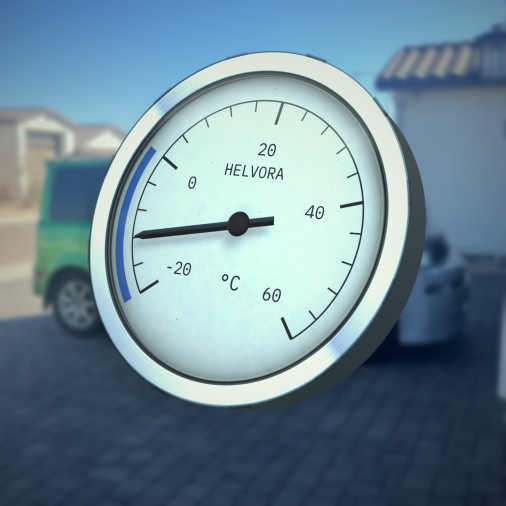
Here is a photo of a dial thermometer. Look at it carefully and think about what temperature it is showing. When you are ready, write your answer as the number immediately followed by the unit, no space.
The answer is -12°C
